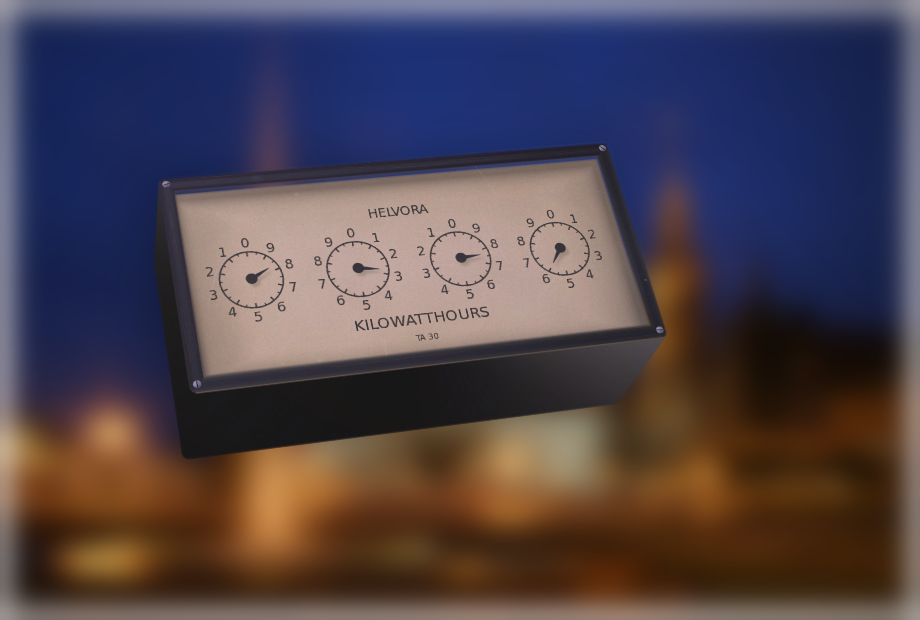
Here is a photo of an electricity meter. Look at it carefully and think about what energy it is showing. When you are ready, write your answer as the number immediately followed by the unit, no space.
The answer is 8276kWh
